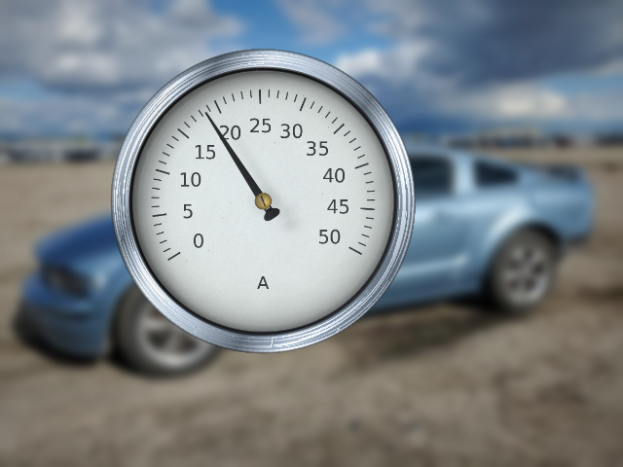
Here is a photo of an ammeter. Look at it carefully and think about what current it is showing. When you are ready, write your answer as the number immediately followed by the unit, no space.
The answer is 18.5A
